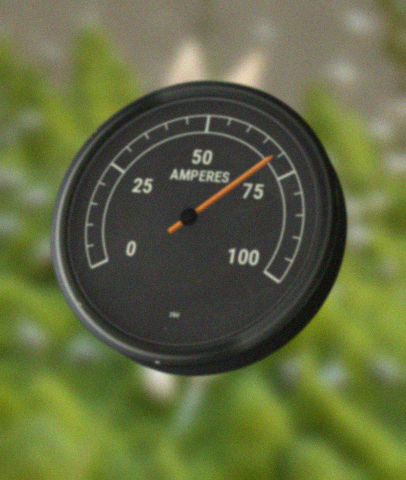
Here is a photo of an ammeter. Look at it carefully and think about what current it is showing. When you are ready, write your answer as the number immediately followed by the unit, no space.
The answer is 70A
